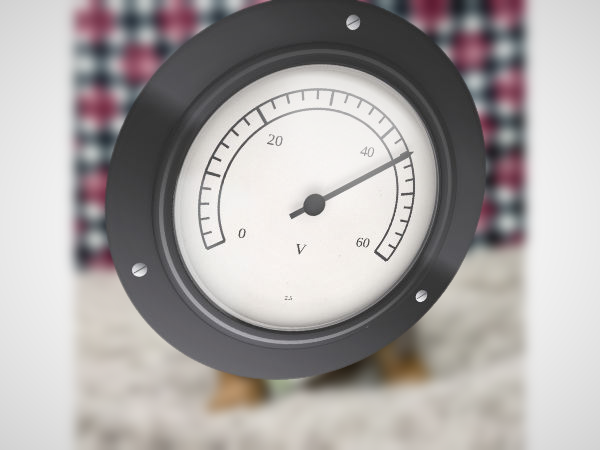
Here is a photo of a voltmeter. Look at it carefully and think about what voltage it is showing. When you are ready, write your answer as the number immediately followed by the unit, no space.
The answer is 44V
